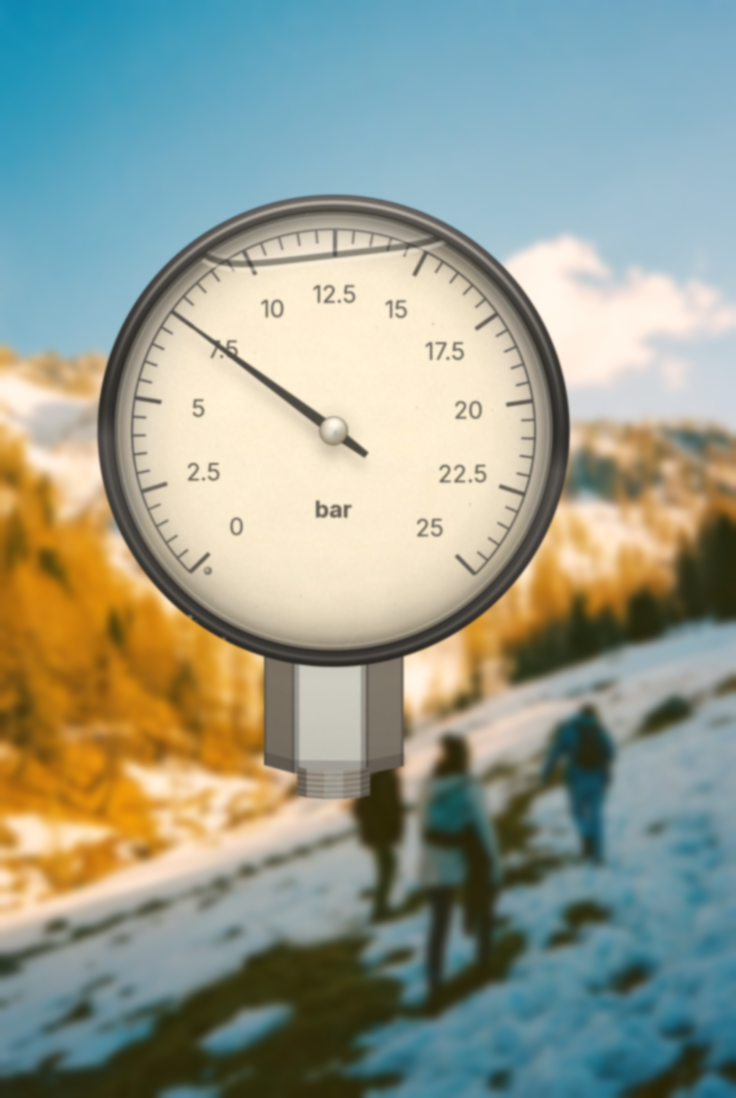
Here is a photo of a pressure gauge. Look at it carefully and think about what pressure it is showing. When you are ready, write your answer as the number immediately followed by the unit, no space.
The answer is 7.5bar
